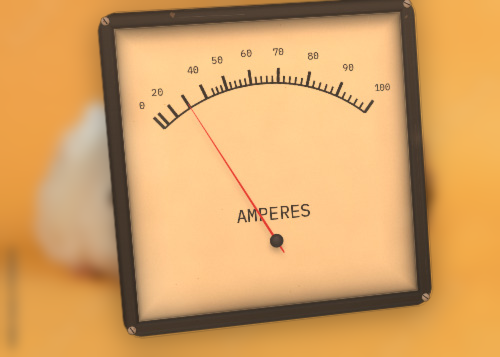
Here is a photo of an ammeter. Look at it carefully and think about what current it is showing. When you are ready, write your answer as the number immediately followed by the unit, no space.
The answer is 30A
